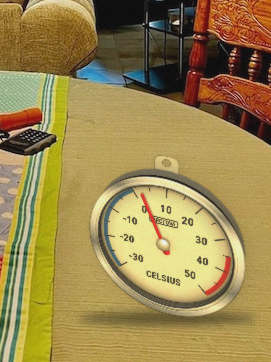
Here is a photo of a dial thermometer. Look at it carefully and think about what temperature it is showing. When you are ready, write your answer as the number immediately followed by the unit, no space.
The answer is 2.5°C
